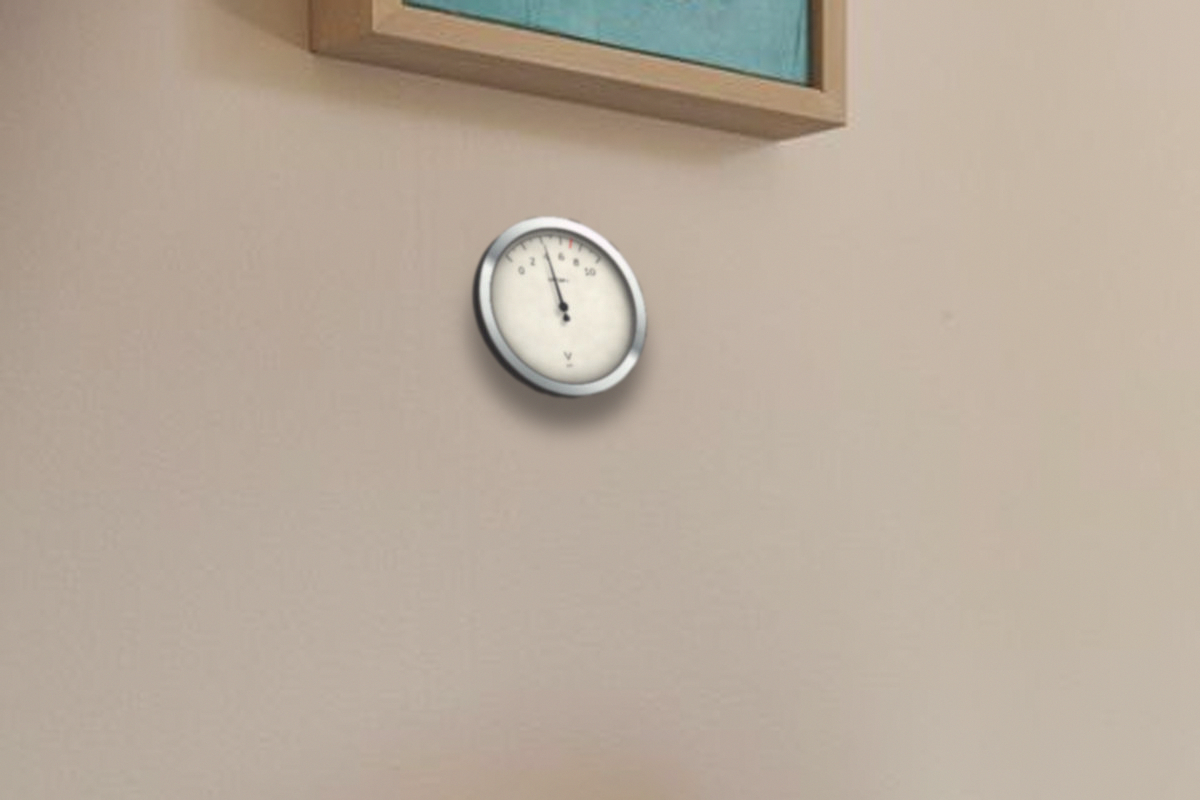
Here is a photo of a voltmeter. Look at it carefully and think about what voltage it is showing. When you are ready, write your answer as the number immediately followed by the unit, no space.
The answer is 4V
